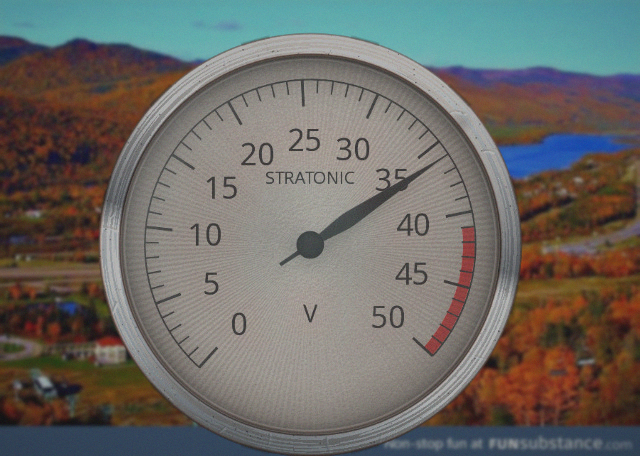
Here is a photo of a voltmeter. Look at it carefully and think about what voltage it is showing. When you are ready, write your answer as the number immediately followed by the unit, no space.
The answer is 36V
